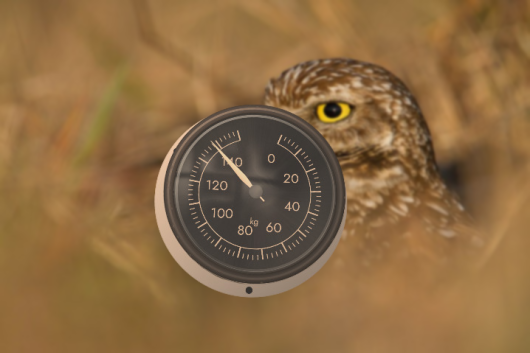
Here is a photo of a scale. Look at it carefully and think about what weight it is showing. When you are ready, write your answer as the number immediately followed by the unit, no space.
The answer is 138kg
